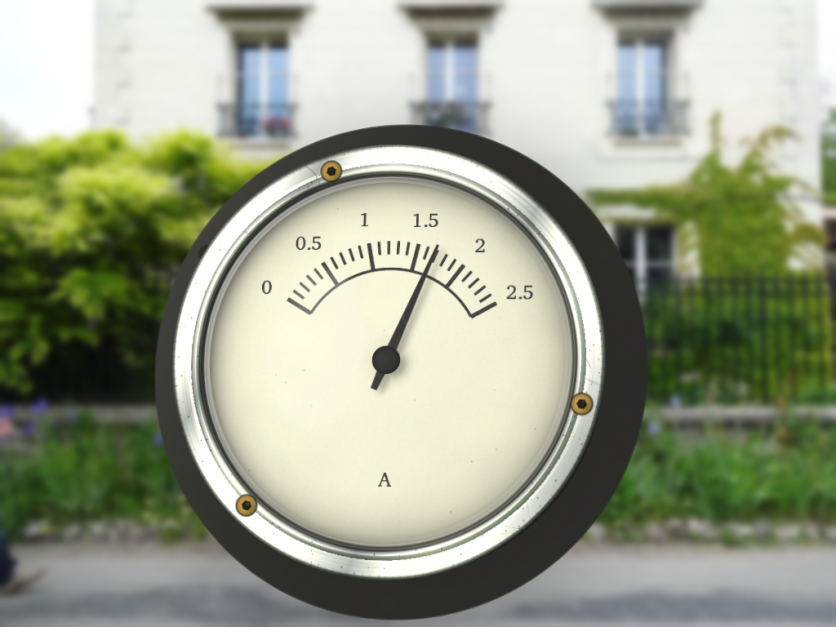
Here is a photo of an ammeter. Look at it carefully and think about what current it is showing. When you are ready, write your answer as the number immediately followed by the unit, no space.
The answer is 1.7A
